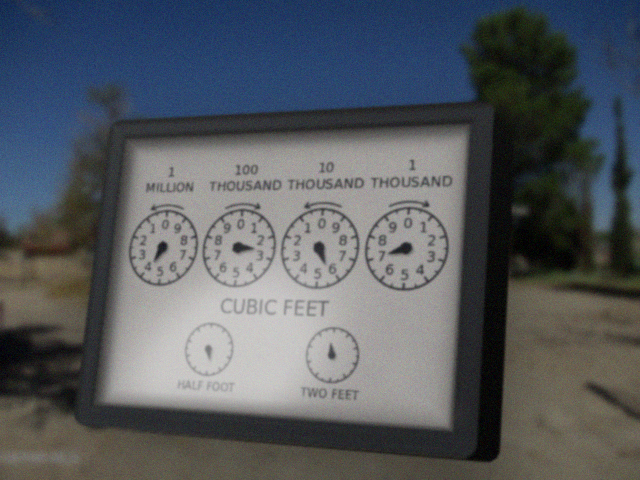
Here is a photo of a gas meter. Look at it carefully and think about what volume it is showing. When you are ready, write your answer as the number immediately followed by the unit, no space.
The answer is 425700ft³
